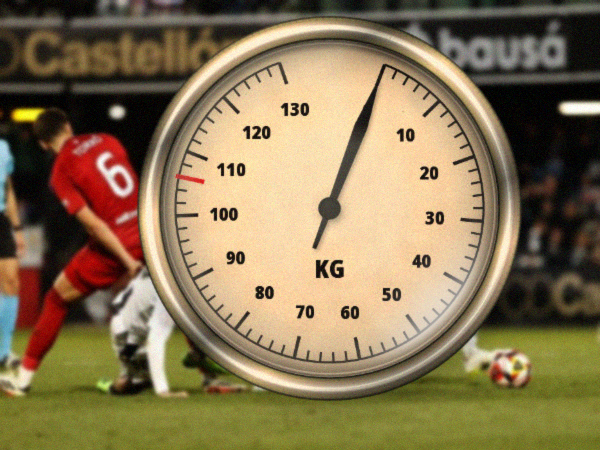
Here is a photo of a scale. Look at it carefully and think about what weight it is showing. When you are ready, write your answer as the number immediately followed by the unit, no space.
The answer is 0kg
